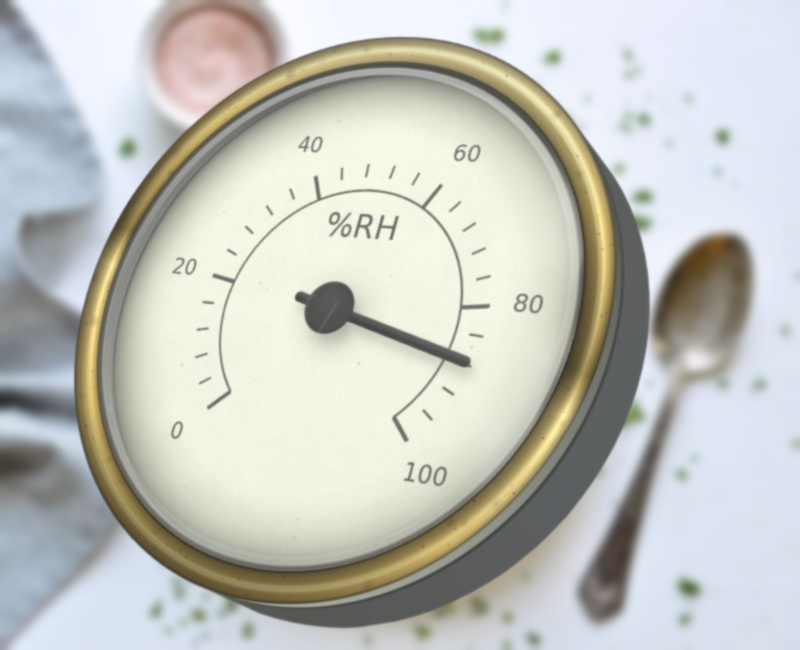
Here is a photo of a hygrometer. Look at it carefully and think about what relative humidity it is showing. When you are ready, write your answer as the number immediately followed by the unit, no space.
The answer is 88%
